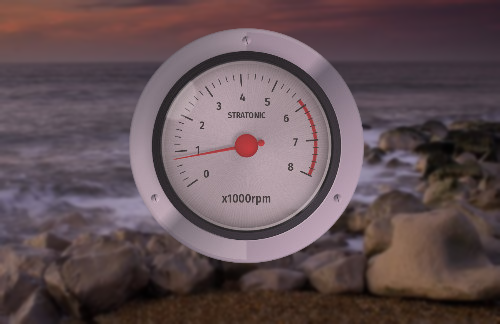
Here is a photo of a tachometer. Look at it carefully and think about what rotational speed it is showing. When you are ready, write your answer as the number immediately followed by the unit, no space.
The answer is 800rpm
